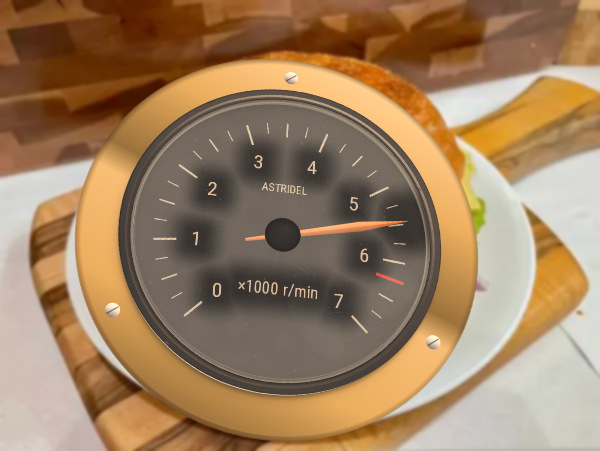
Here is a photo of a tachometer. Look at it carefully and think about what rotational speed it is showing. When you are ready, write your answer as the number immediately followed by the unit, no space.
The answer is 5500rpm
